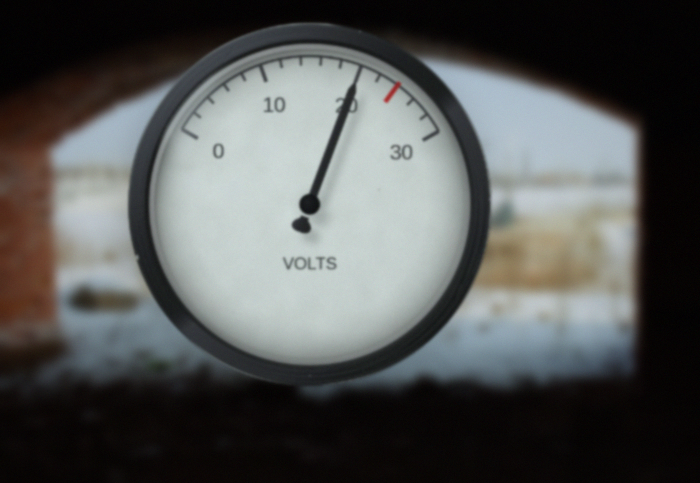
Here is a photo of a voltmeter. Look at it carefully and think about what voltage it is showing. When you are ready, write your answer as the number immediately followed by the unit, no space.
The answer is 20V
